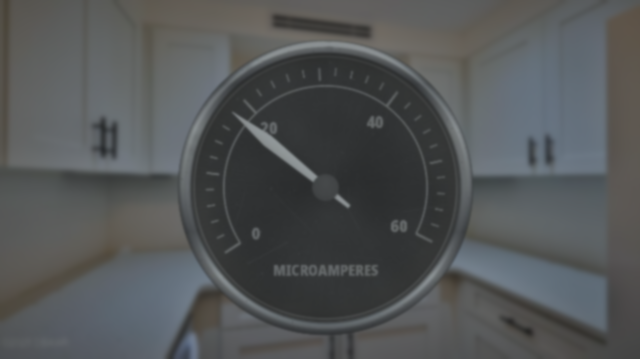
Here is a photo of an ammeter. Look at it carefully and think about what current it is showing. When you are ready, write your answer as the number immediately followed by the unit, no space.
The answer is 18µA
